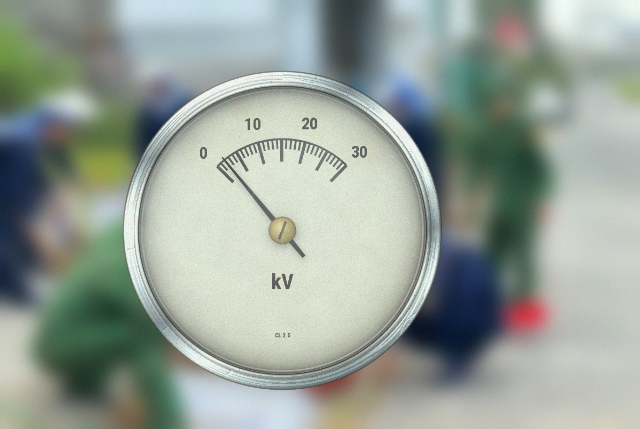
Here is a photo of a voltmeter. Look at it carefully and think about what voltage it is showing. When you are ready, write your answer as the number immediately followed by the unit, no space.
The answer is 2kV
